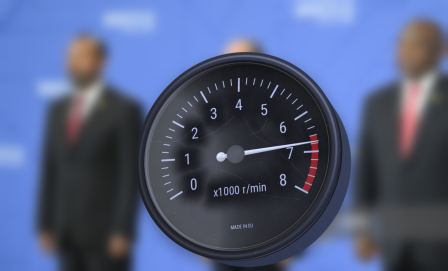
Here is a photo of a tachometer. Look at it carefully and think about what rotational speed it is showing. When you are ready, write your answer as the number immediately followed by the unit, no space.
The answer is 6800rpm
